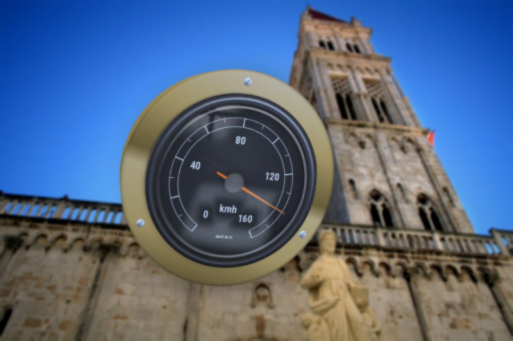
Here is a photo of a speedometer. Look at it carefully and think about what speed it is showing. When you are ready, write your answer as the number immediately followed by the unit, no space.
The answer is 140km/h
